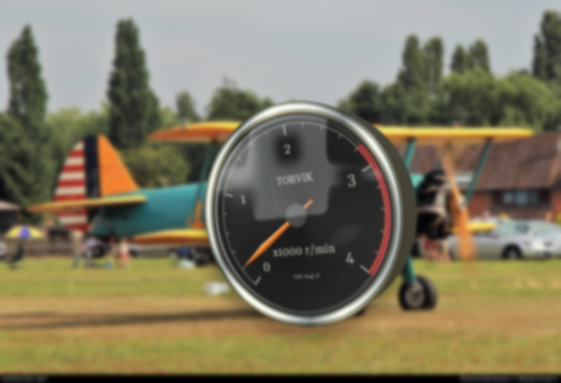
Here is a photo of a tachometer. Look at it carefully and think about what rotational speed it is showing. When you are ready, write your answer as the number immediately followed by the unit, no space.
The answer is 200rpm
